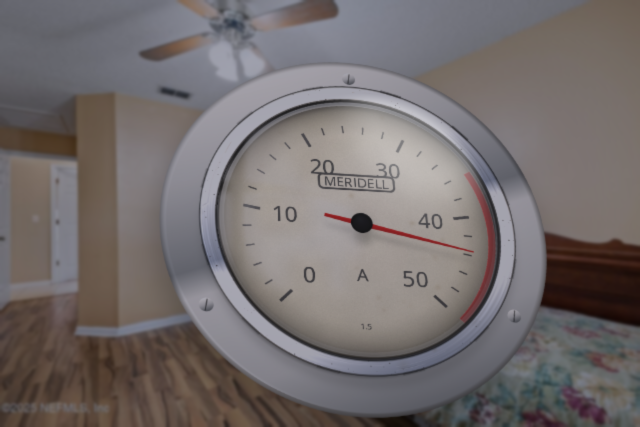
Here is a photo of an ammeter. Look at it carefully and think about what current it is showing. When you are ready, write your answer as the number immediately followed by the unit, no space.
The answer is 44A
